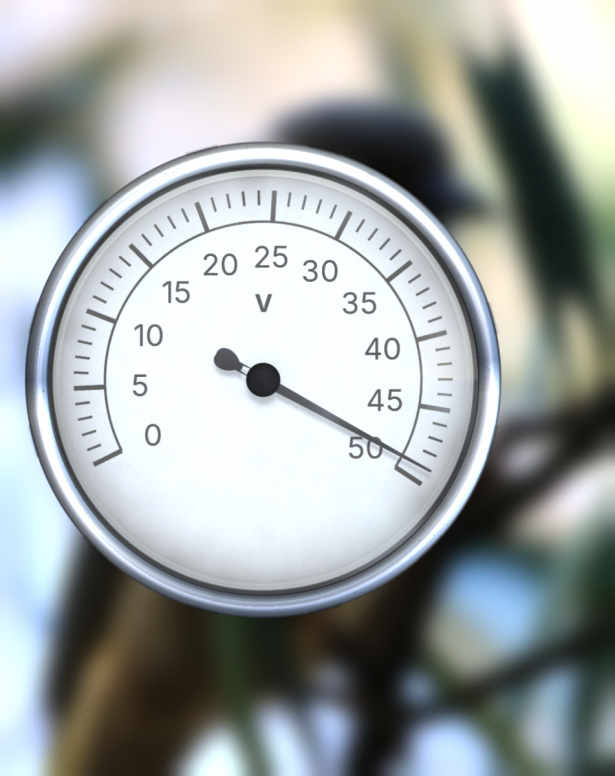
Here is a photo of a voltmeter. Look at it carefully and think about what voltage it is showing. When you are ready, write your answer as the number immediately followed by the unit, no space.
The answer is 49V
